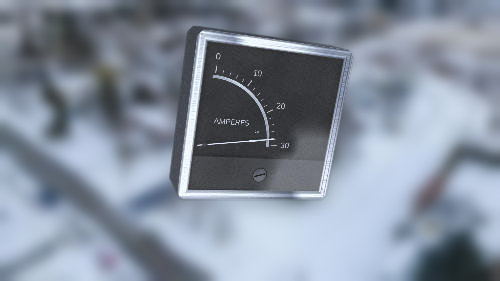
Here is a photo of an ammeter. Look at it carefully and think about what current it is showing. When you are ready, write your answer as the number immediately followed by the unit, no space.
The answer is 28A
